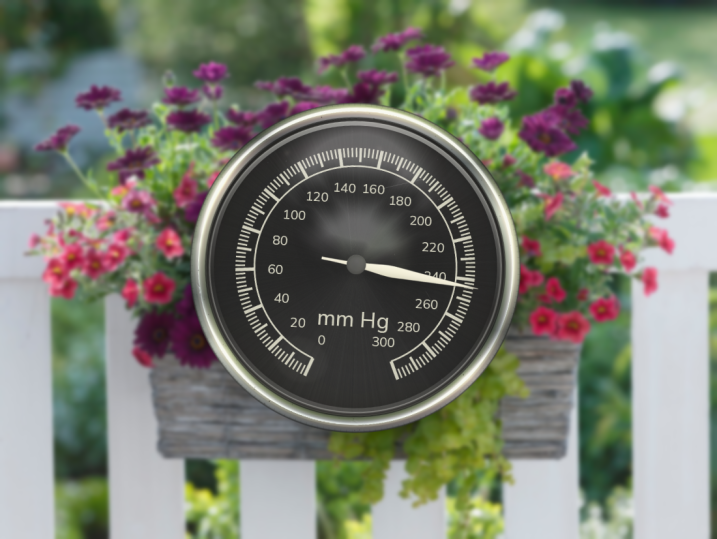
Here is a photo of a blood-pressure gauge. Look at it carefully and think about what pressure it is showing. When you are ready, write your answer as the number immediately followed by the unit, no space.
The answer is 244mmHg
